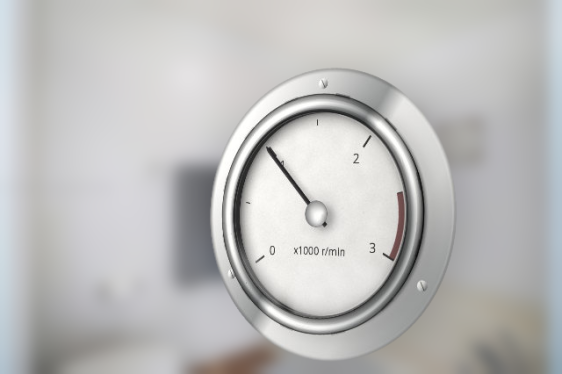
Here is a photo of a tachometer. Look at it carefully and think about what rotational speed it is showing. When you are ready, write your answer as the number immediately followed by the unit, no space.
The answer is 1000rpm
